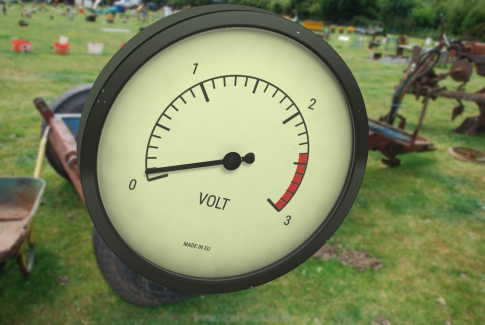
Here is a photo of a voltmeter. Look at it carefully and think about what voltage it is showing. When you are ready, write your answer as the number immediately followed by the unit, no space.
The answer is 0.1V
